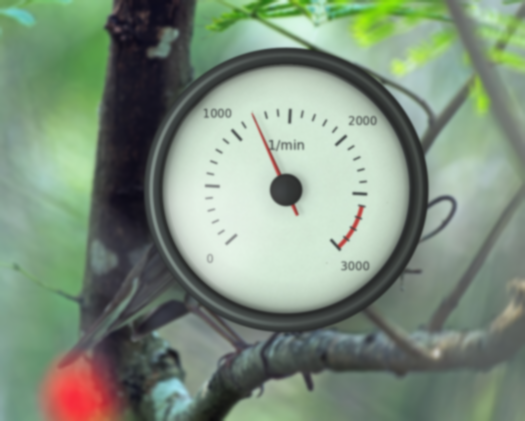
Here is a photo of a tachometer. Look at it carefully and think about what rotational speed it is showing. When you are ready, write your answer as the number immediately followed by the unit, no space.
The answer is 1200rpm
